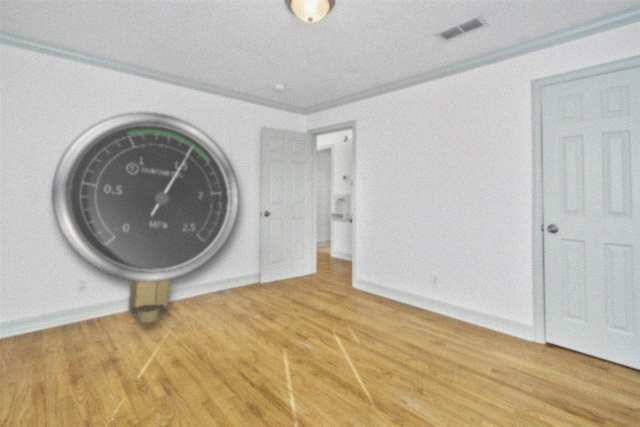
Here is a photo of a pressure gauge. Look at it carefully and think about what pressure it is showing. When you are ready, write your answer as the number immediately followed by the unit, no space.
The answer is 1.5MPa
